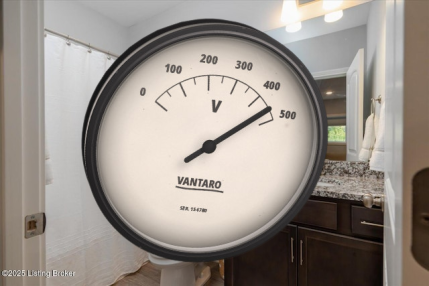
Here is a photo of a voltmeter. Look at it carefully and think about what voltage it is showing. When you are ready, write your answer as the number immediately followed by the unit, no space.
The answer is 450V
